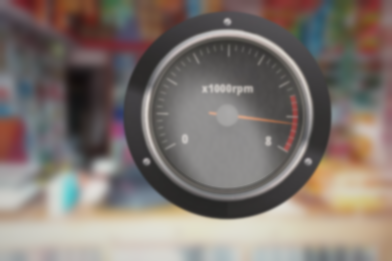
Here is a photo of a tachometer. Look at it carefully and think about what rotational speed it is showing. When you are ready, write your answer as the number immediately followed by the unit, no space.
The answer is 7200rpm
